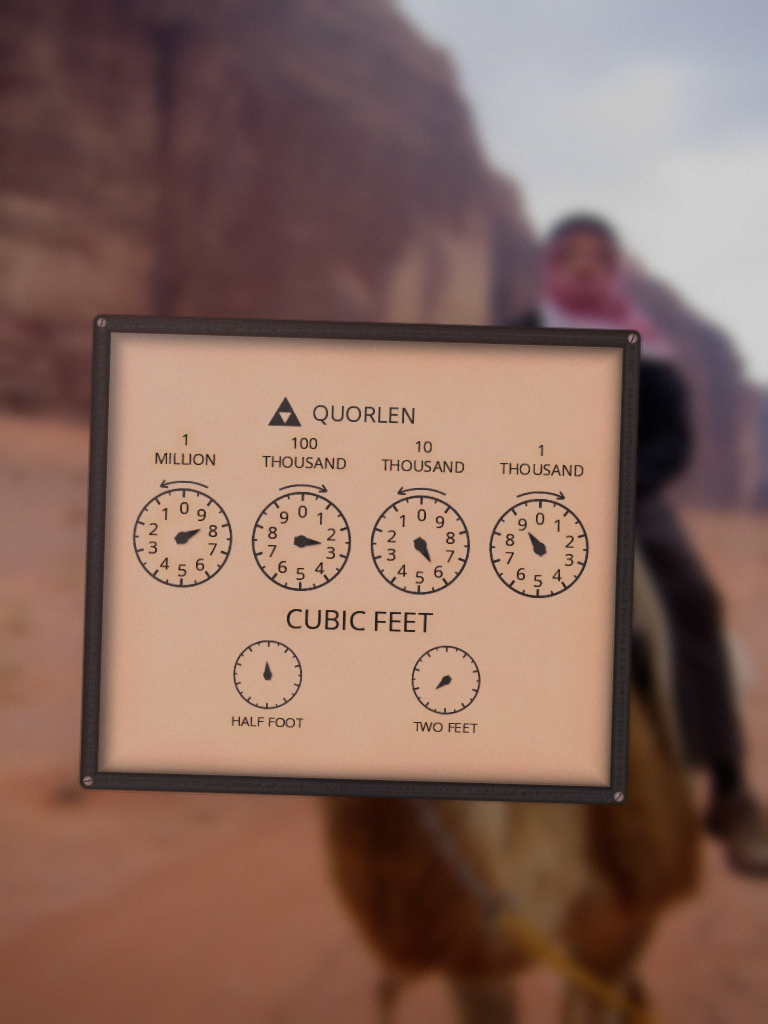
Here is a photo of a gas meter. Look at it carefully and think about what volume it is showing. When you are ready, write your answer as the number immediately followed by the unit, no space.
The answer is 825900ft³
